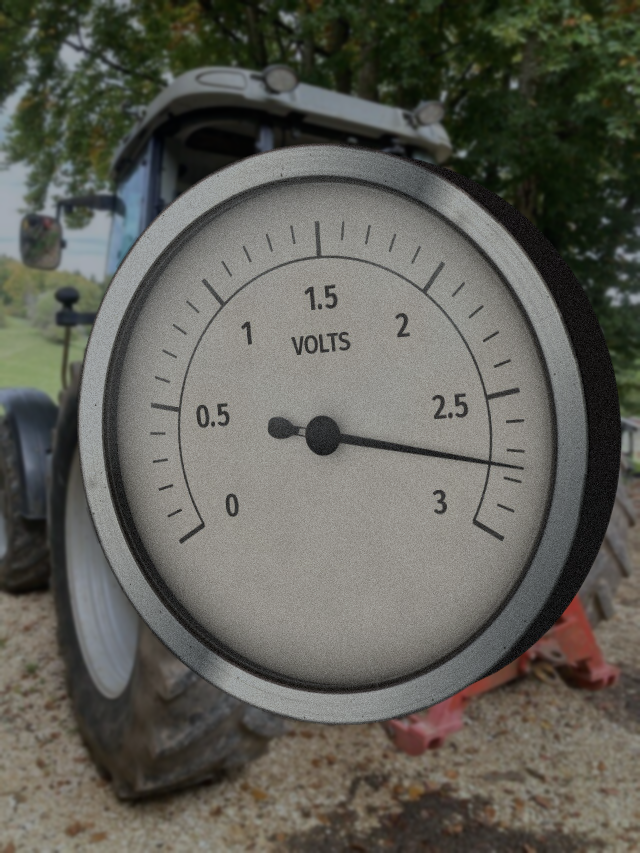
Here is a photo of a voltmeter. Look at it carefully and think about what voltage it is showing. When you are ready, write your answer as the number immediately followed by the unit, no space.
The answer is 2.75V
